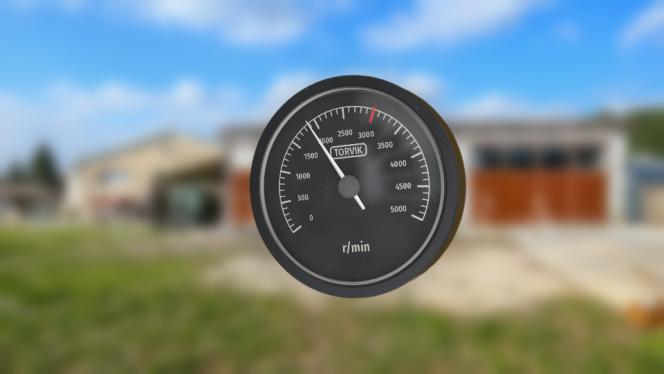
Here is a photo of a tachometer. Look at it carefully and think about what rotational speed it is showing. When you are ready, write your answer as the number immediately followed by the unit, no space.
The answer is 1900rpm
